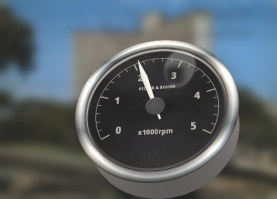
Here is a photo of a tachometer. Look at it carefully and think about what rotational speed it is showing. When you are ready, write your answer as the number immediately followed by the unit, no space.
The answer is 2100rpm
